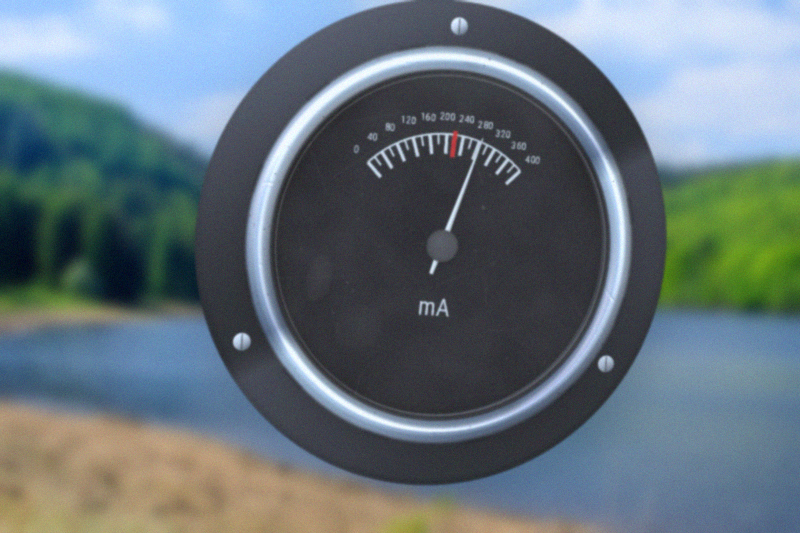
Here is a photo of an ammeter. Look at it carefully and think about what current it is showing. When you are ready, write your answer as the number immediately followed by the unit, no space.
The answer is 280mA
